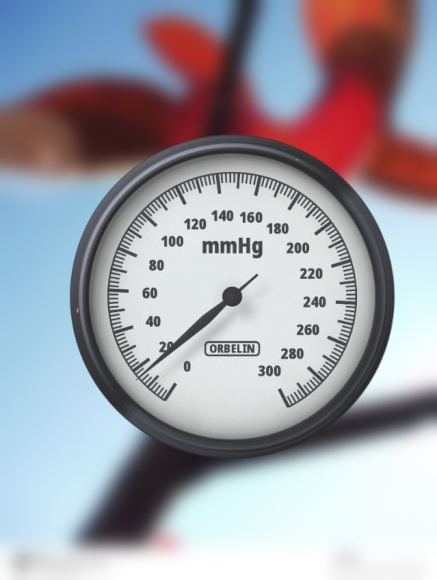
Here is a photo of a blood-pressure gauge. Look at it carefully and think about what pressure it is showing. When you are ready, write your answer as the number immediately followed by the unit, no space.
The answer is 16mmHg
